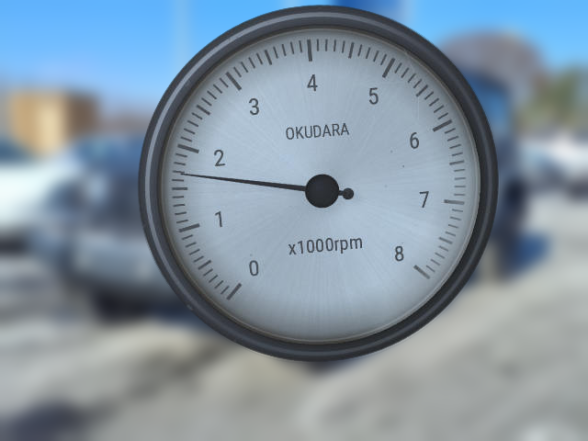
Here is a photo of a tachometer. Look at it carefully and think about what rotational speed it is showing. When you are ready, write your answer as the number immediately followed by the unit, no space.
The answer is 1700rpm
